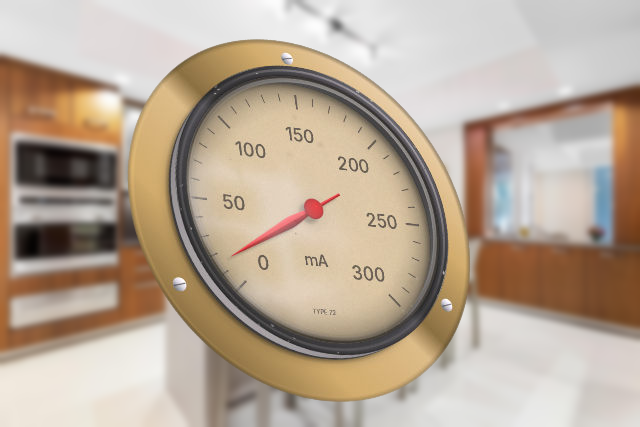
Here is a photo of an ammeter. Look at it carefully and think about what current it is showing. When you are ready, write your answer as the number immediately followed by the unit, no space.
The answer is 15mA
